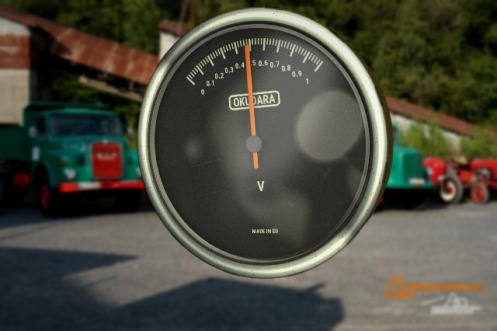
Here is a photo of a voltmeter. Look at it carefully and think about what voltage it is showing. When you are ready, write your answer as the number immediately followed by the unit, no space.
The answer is 0.5V
